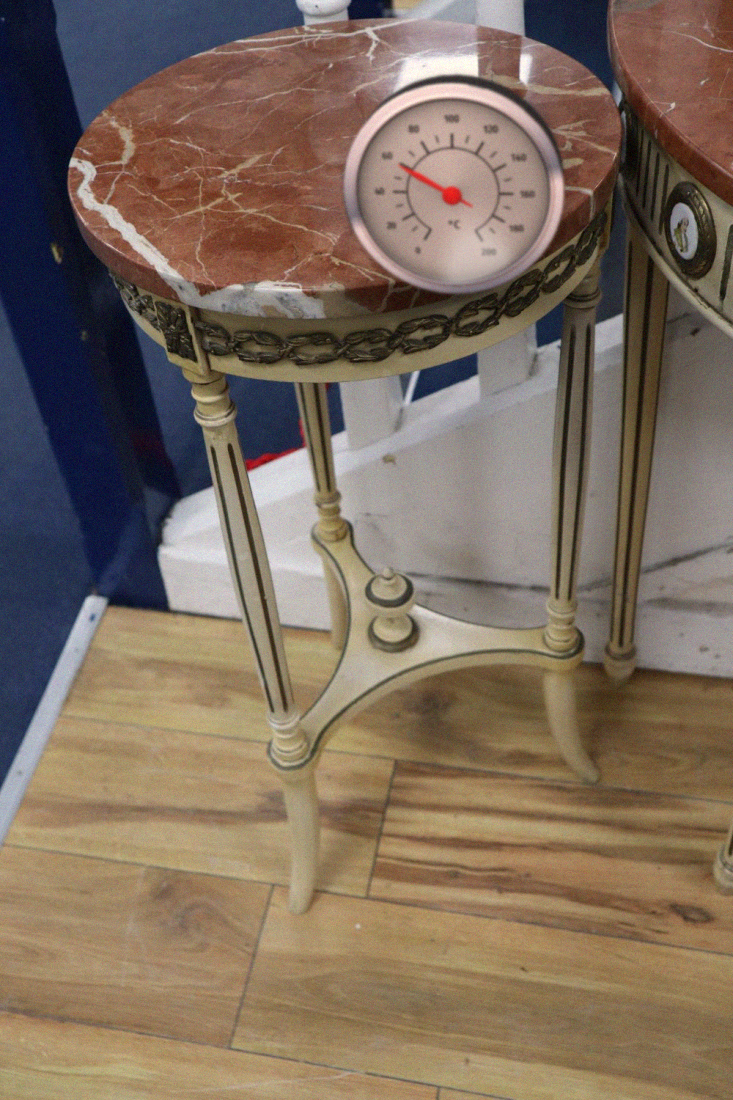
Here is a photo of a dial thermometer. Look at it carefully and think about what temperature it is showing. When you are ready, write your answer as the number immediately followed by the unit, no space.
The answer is 60°C
